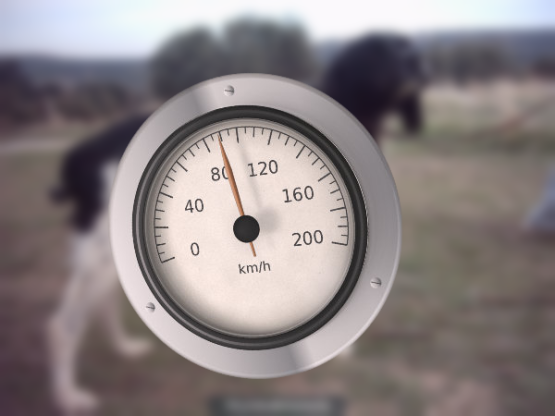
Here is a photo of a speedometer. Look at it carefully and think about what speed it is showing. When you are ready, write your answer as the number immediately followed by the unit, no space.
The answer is 90km/h
